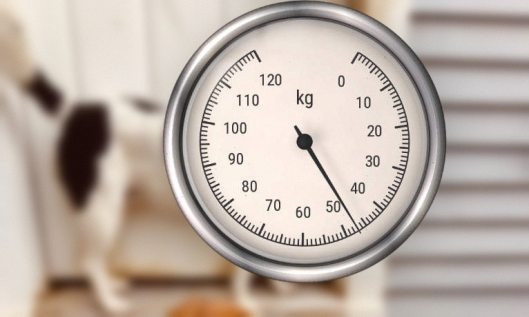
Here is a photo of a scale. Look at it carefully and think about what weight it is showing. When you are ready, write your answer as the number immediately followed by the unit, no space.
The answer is 47kg
